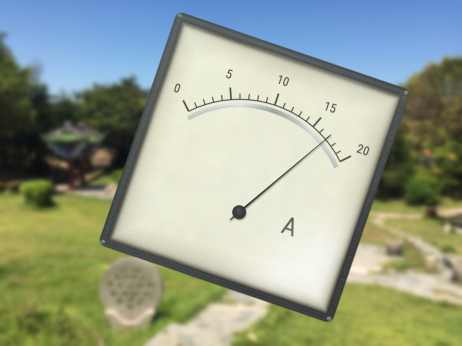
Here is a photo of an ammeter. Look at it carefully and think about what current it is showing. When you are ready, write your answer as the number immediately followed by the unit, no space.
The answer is 17A
